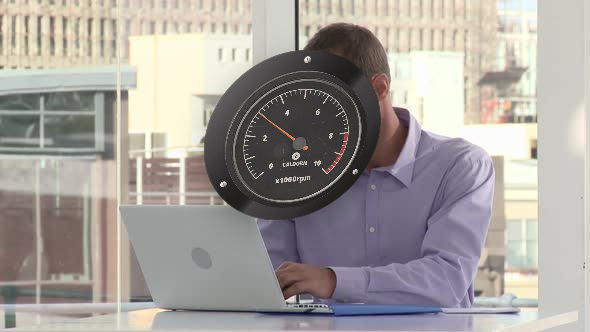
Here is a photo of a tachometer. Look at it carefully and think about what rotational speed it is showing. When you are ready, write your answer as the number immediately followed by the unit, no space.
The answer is 3000rpm
